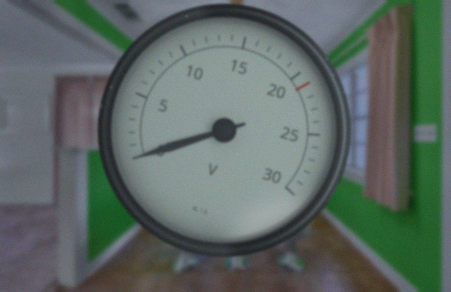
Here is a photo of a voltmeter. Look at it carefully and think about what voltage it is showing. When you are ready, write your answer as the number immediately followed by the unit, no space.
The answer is 0V
